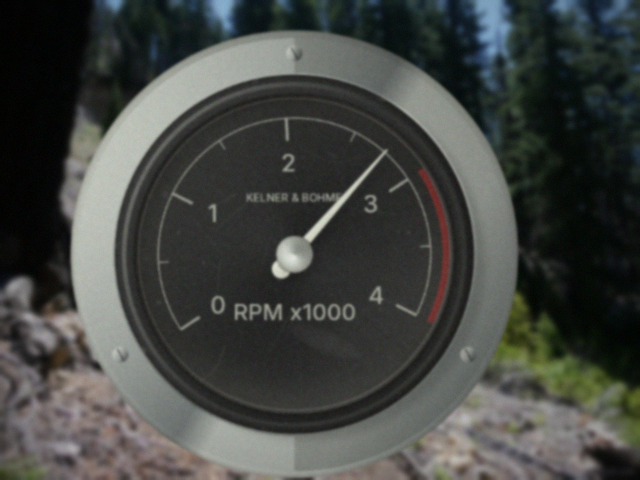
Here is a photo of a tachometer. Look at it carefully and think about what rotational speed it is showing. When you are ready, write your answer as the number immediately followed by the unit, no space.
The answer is 2750rpm
